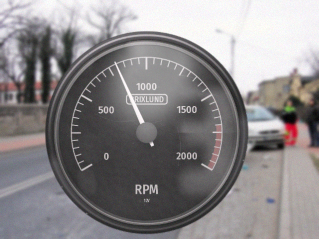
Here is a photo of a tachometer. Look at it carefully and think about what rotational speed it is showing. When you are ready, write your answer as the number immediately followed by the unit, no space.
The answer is 800rpm
